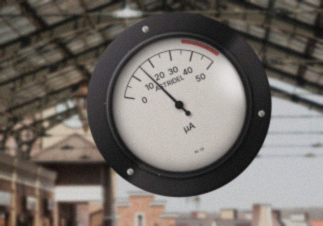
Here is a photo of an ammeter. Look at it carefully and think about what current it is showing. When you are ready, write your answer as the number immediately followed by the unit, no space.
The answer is 15µA
